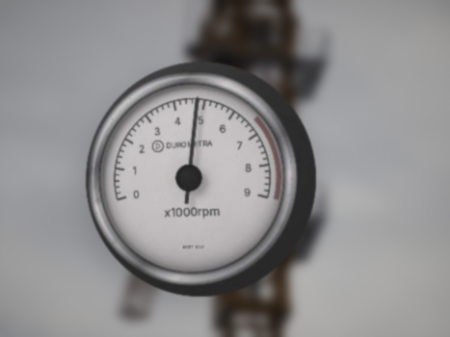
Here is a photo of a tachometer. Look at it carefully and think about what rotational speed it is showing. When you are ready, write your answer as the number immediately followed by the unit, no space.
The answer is 4800rpm
